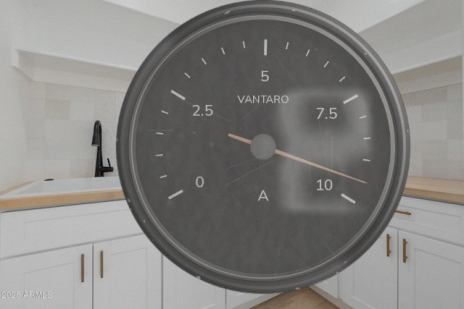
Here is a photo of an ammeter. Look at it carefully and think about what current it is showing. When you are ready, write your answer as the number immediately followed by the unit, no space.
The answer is 9.5A
